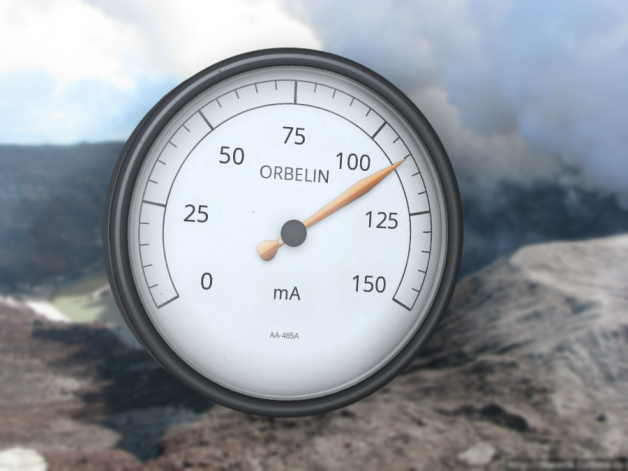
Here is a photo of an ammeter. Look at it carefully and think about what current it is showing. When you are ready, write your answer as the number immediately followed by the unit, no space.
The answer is 110mA
